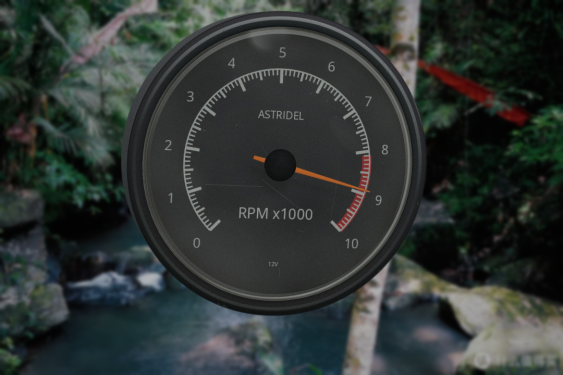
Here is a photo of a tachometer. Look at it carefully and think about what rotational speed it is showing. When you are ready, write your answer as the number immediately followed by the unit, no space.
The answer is 8900rpm
